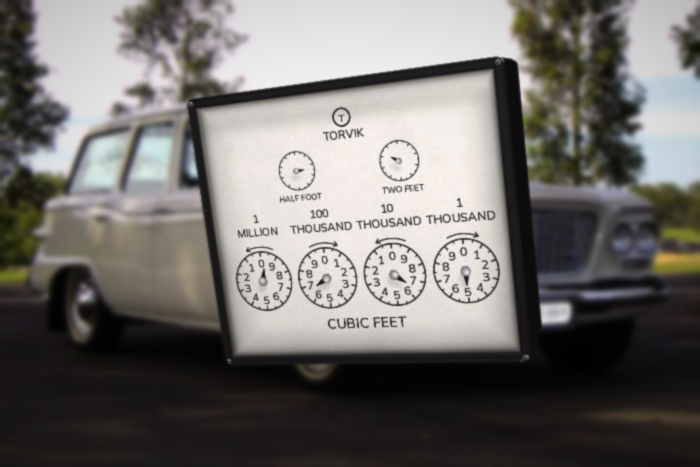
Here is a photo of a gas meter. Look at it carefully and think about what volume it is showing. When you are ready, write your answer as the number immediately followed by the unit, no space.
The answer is 966500ft³
